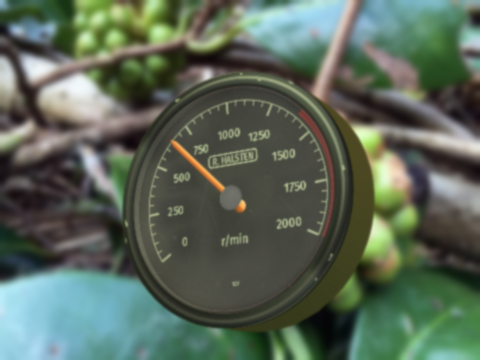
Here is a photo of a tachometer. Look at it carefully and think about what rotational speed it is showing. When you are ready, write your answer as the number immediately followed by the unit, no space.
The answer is 650rpm
